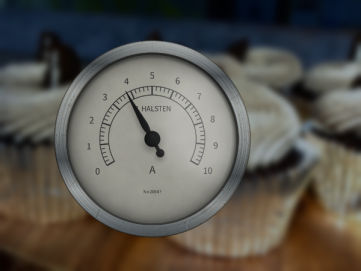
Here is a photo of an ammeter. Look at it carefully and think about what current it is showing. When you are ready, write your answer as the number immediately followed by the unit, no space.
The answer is 3.8A
